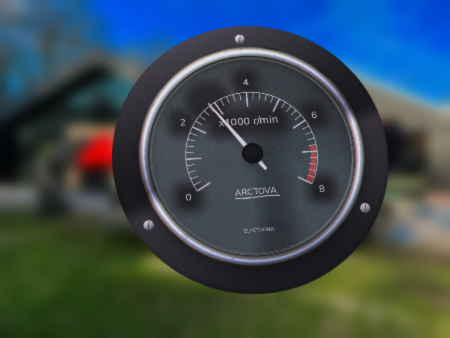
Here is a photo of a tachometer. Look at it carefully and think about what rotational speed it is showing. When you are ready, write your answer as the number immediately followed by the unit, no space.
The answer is 2800rpm
